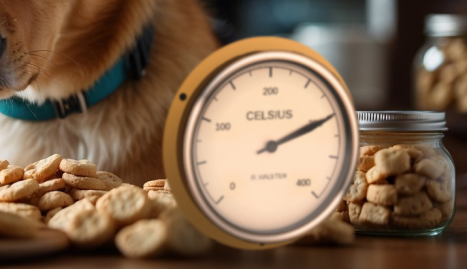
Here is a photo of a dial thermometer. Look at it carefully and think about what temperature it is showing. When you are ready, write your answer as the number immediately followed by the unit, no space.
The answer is 300°C
